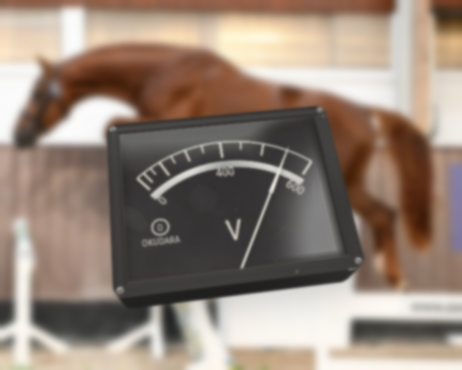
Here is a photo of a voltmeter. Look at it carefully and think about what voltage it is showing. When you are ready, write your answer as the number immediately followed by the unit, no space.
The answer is 550V
